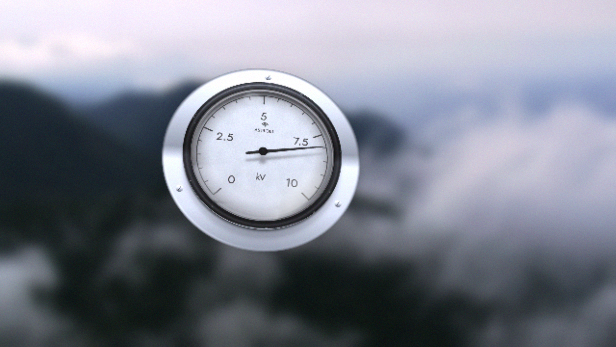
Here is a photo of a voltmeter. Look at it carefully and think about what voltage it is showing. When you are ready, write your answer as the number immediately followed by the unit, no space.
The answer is 8kV
